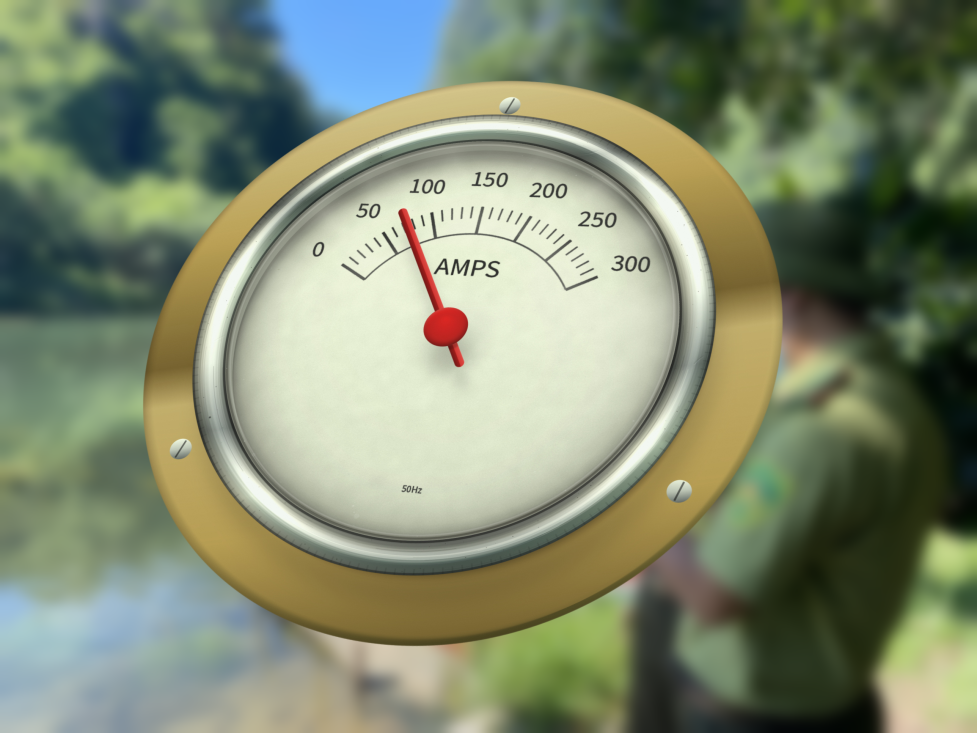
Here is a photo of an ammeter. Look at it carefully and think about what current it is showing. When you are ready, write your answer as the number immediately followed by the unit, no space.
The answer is 75A
